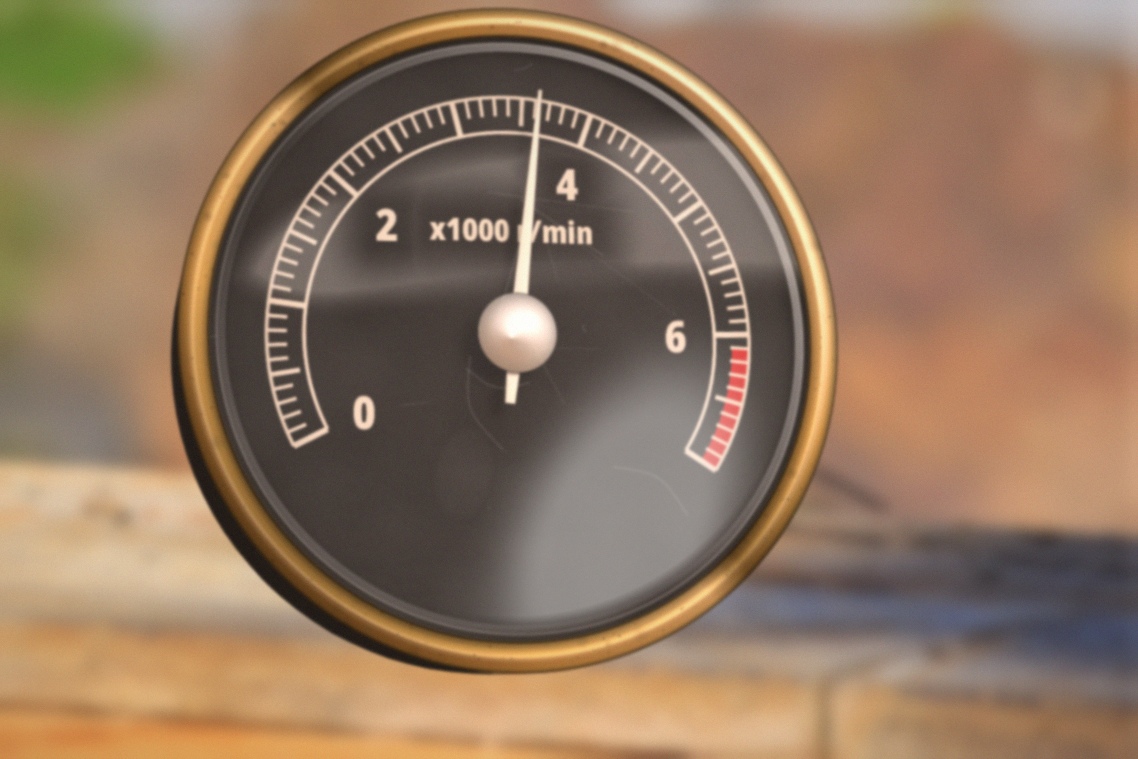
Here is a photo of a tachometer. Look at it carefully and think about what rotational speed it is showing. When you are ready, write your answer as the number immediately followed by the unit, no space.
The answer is 3600rpm
